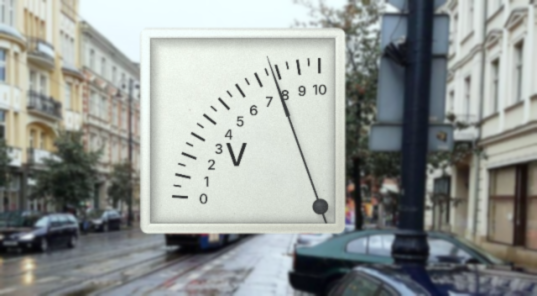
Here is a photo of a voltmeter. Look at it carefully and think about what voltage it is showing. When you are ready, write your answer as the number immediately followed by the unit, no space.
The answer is 7.75V
